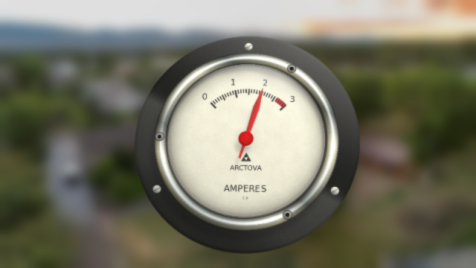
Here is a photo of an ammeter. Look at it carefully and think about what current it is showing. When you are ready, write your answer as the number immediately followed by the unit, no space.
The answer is 2A
